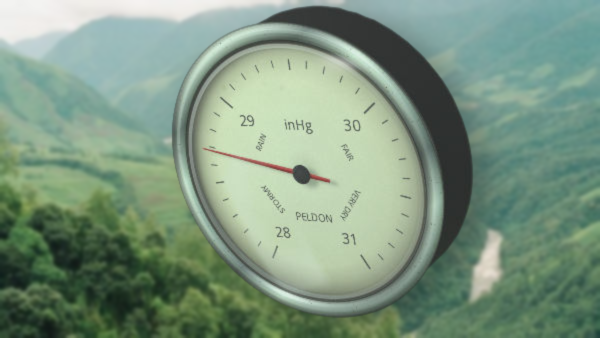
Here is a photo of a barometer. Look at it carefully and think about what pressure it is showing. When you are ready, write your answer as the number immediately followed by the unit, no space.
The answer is 28.7inHg
